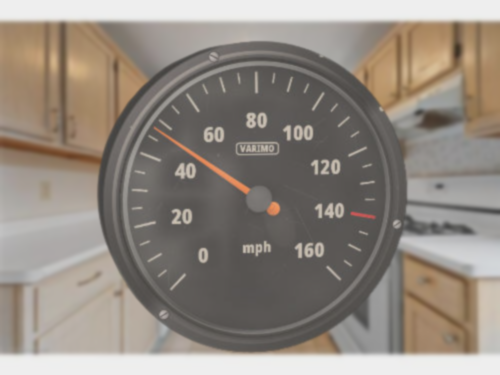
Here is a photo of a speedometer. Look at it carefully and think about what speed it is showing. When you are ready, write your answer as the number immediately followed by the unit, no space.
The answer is 47.5mph
